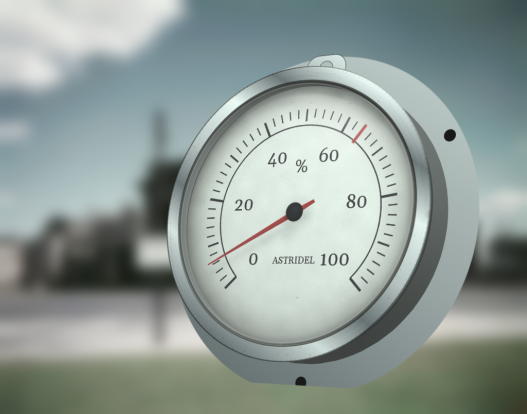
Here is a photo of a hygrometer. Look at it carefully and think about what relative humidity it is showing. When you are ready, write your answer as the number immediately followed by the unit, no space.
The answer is 6%
